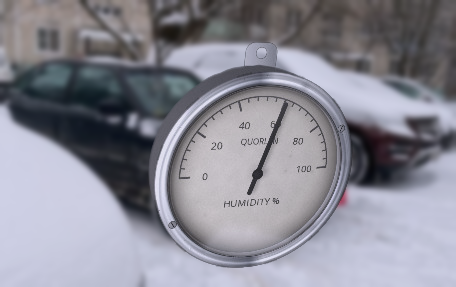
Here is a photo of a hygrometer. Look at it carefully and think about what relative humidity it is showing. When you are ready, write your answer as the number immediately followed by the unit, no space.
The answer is 60%
